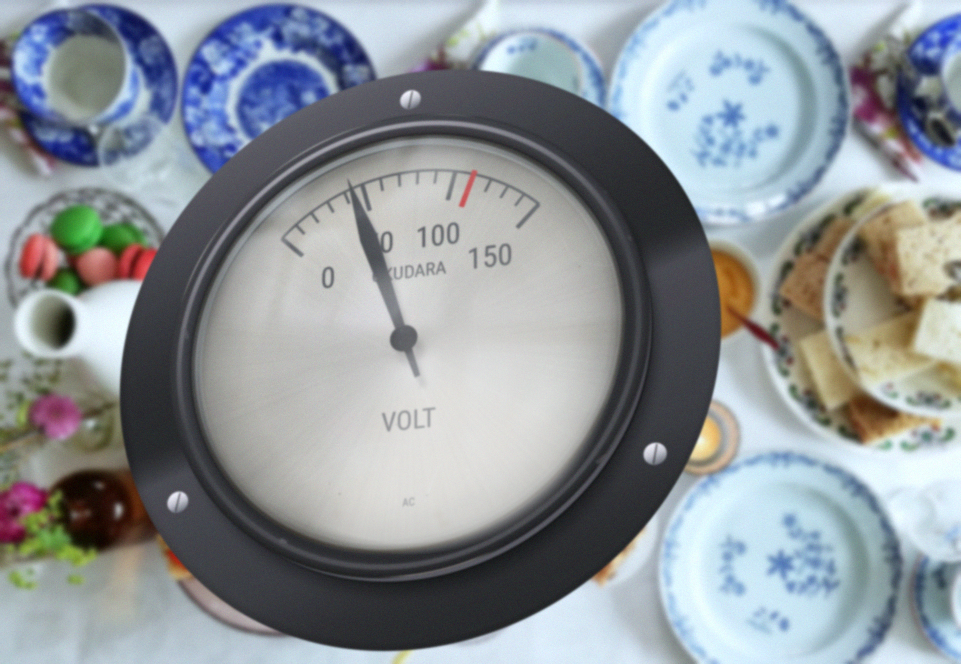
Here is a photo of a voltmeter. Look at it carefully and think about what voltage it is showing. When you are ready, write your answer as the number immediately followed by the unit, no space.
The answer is 45V
